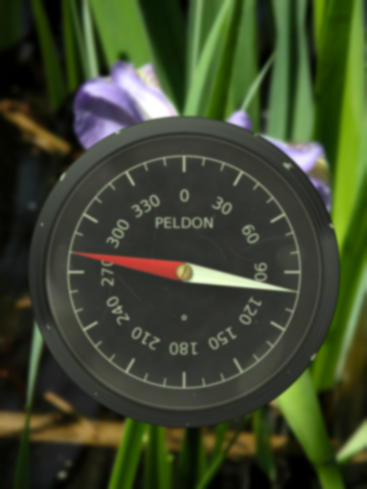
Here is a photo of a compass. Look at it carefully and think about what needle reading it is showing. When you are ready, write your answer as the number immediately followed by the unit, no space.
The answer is 280°
